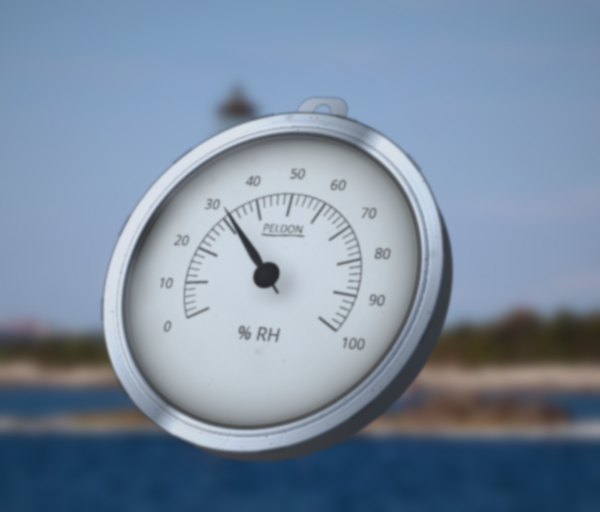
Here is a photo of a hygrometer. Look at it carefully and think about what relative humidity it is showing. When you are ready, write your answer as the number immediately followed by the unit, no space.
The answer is 32%
